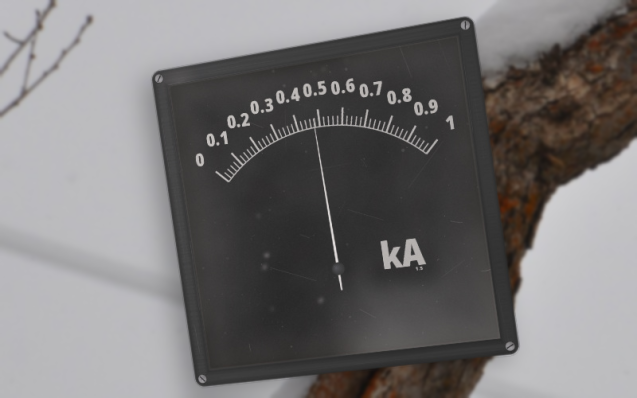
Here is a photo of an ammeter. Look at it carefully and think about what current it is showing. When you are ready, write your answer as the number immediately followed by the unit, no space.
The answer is 0.48kA
